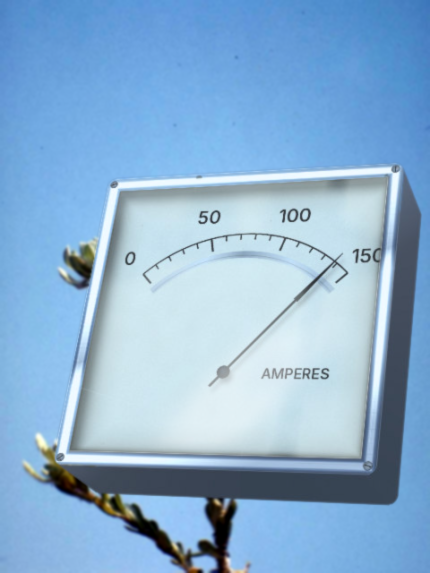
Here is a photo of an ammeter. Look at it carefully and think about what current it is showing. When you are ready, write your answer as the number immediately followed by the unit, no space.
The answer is 140A
